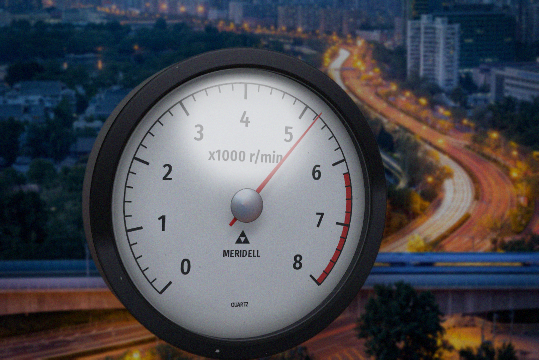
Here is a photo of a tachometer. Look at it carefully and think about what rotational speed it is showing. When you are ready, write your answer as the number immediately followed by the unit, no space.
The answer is 5200rpm
